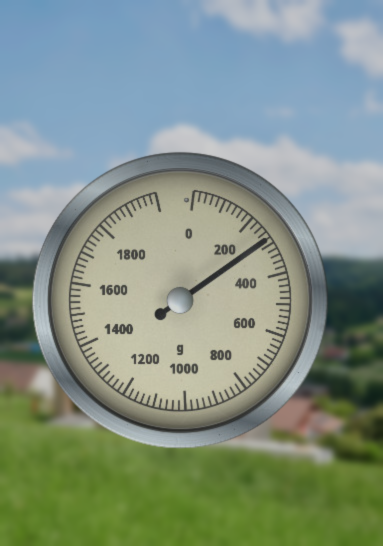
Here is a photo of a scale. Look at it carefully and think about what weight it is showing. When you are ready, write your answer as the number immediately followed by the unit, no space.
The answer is 280g
